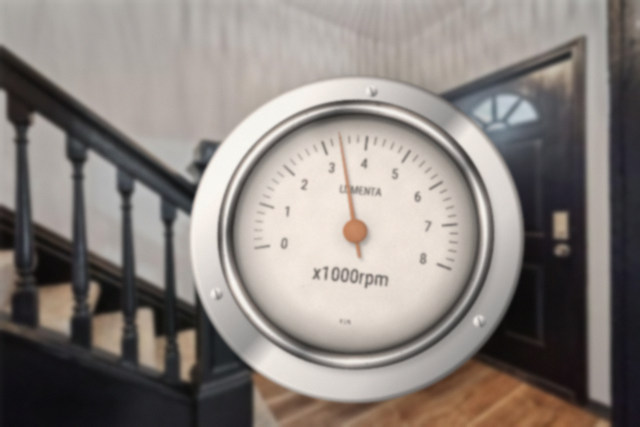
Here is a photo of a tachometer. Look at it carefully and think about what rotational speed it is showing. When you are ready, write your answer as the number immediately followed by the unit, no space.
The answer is 3400rpm
